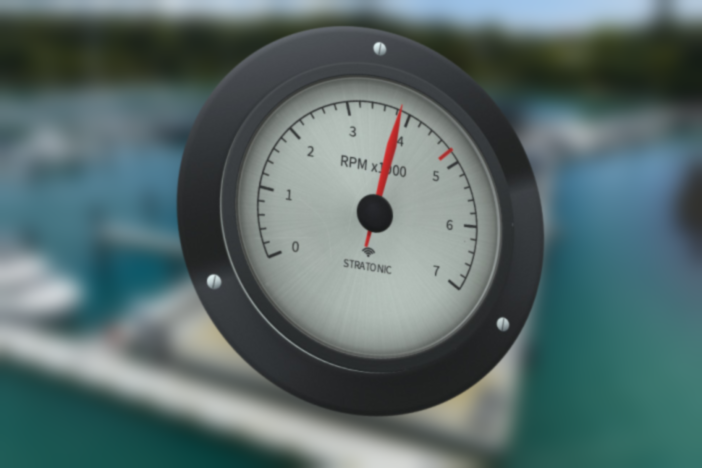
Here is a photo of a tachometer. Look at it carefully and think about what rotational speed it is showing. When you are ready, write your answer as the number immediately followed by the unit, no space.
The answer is 3800rpm
